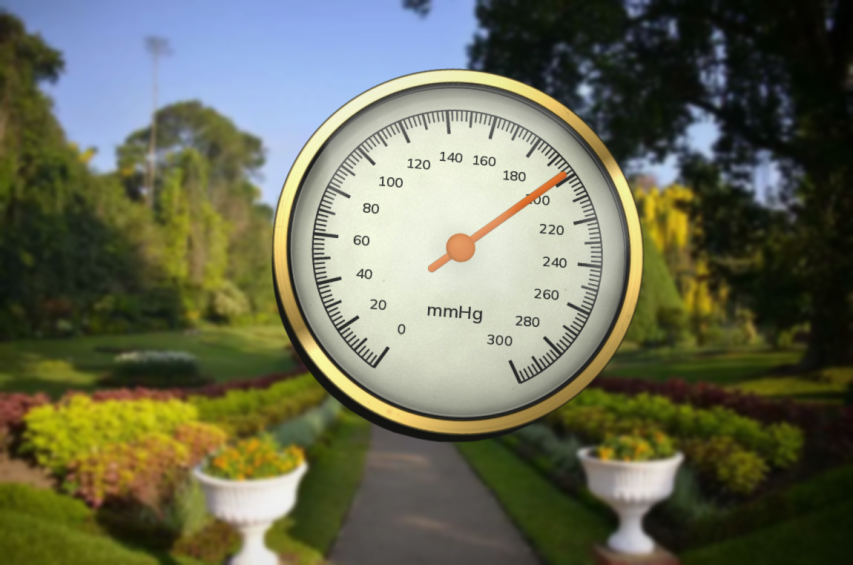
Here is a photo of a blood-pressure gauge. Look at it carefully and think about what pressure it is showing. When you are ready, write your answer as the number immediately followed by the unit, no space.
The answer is 198mmHg
